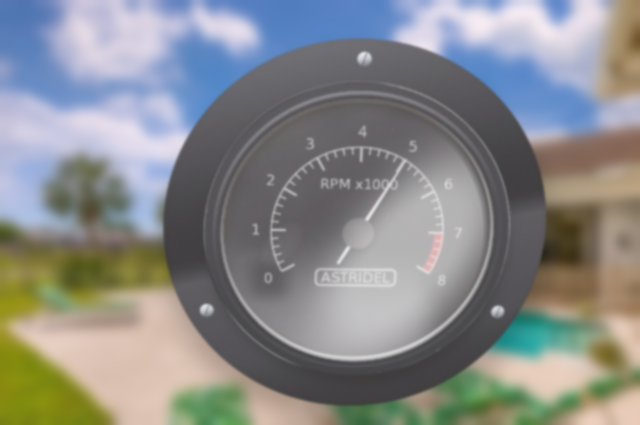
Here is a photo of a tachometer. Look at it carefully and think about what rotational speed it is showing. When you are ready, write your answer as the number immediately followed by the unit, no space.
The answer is 5000rpm
